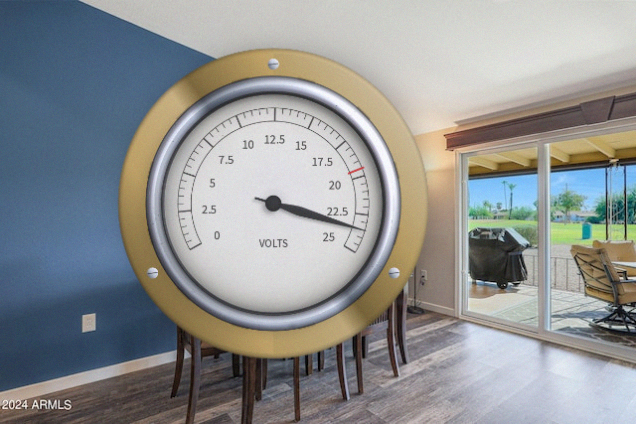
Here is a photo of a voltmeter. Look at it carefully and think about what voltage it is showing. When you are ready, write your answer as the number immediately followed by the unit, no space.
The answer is 23.5V
